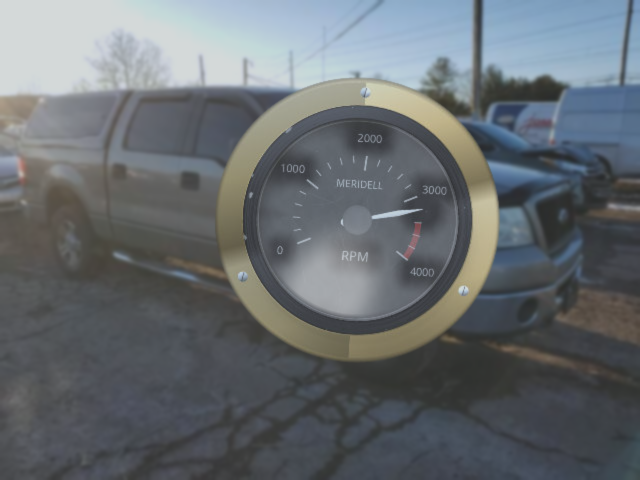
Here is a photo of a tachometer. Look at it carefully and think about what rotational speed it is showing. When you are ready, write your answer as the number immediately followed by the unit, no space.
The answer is 3200rpm
